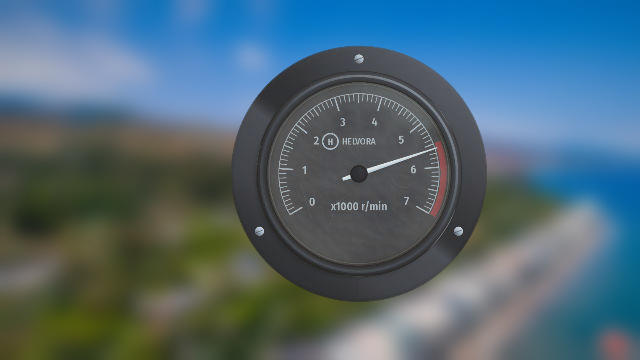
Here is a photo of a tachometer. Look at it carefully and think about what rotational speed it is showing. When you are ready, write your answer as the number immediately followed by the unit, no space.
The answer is 5600rpm
